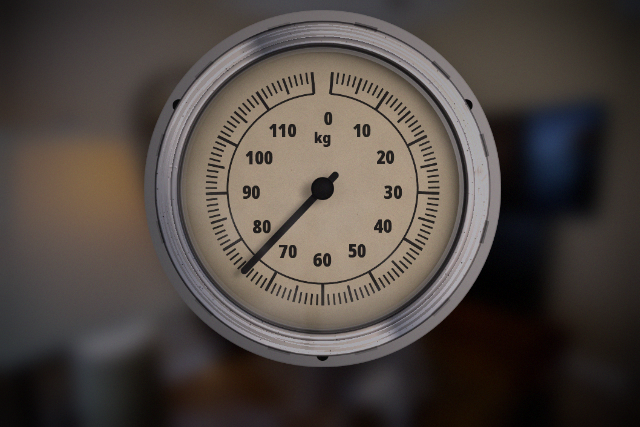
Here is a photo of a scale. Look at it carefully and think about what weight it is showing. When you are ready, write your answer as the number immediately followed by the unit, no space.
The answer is 75kg
